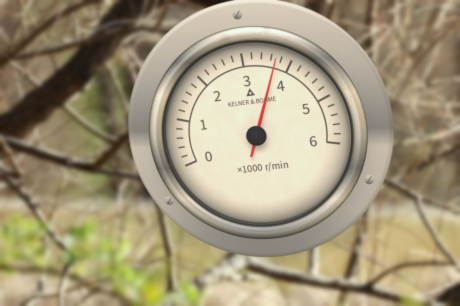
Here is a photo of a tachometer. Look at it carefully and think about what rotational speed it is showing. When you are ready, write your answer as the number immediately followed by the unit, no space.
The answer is 3700rpm
